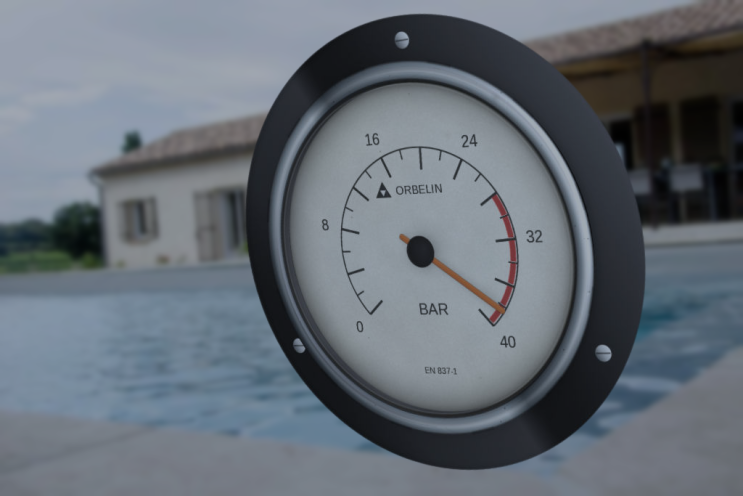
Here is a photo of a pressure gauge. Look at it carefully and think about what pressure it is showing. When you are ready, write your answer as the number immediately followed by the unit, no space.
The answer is 38bar
